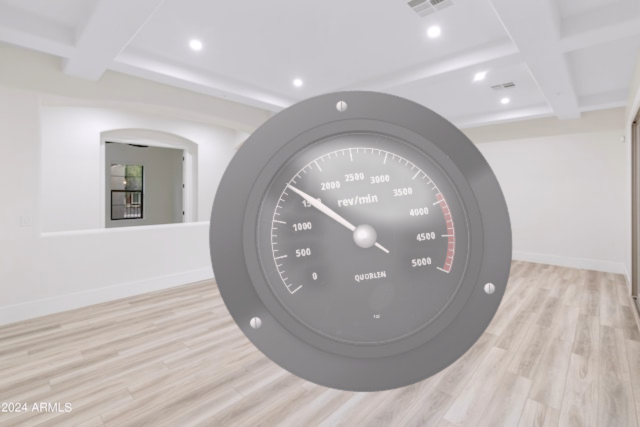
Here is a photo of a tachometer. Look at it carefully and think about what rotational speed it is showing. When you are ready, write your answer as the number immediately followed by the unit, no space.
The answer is 1500rpm
